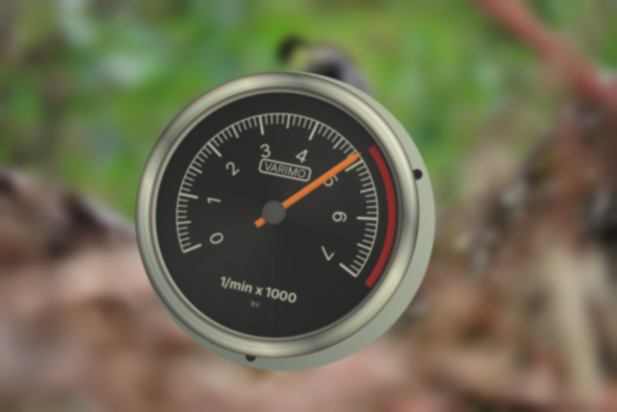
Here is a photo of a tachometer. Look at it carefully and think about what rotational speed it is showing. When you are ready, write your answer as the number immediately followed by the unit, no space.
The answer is 4900rpm
